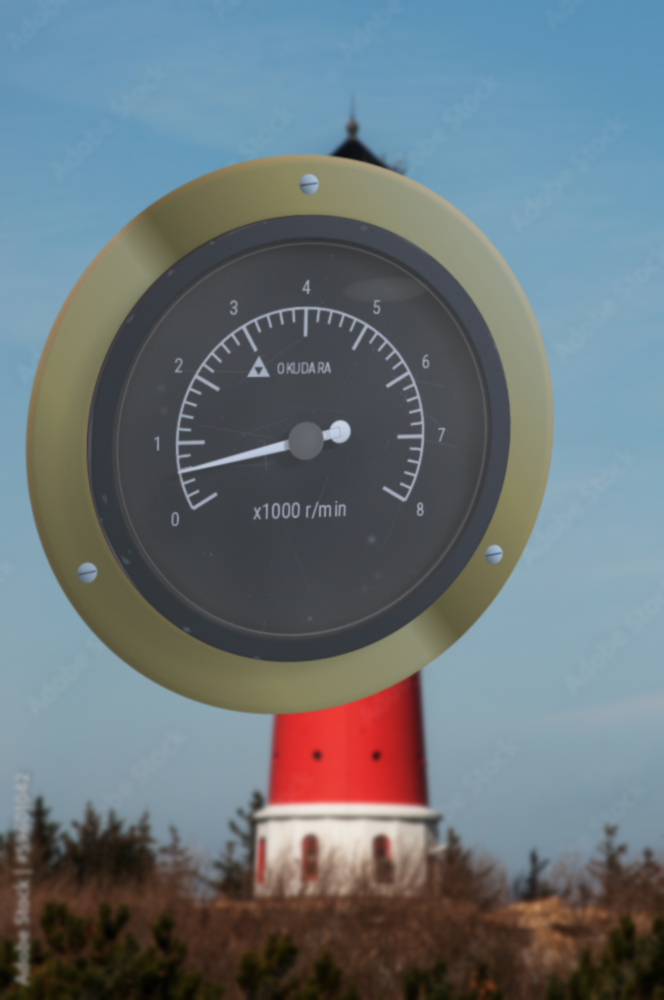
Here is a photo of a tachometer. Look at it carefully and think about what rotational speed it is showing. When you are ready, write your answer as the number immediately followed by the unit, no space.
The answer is 600rpm
